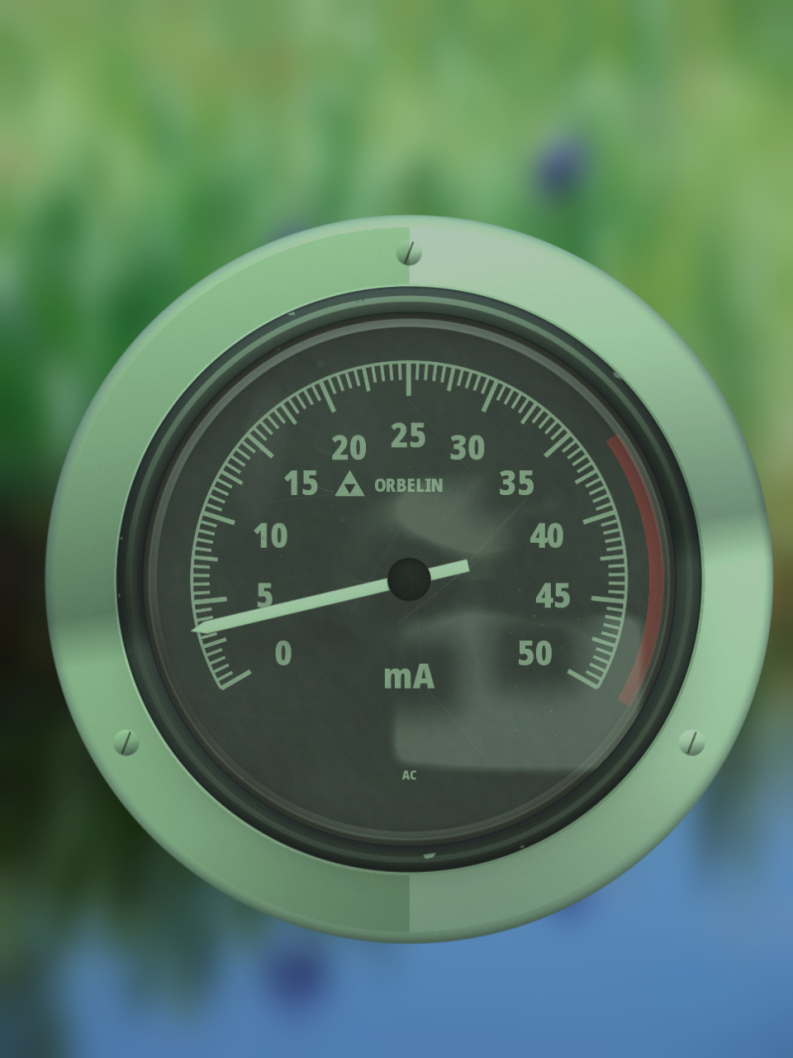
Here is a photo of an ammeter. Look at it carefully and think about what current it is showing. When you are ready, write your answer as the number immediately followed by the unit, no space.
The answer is 3.5mA
